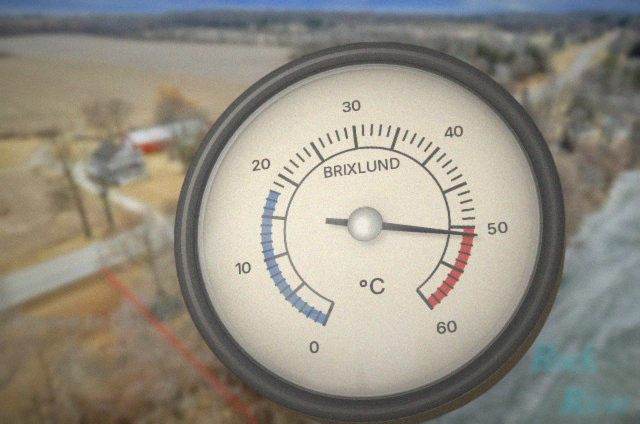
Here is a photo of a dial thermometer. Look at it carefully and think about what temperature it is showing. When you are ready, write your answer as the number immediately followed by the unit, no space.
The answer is 51°C
